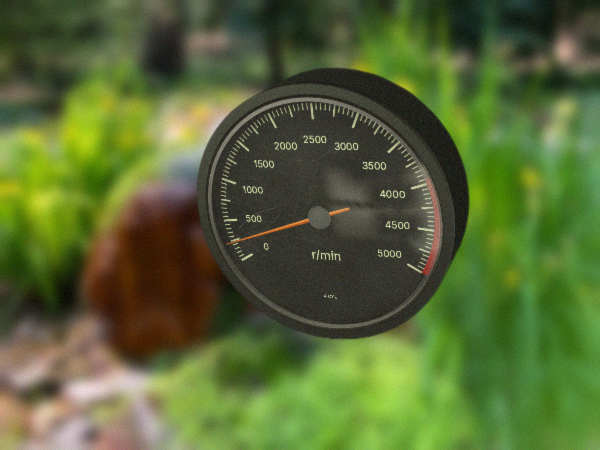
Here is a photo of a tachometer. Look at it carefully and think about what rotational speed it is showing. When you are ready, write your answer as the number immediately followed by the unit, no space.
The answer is 250rpm
